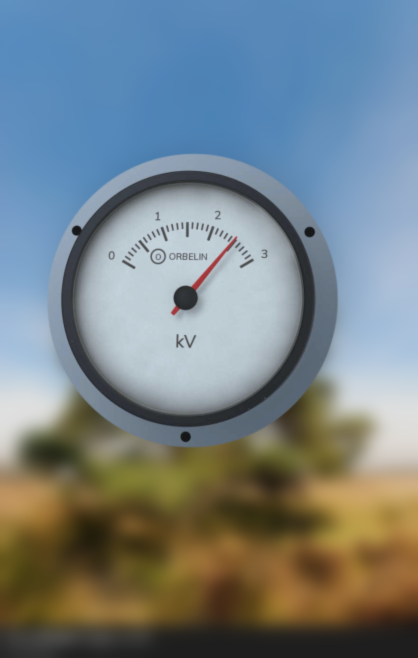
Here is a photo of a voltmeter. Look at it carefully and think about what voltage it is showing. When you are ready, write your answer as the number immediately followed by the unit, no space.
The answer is 2.5kV
